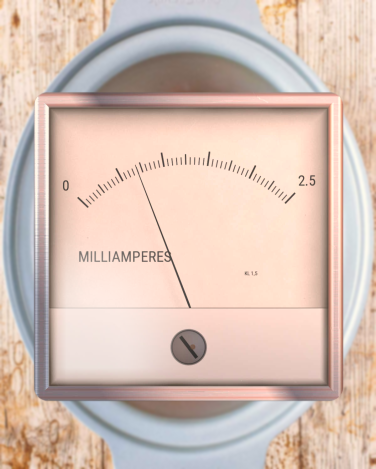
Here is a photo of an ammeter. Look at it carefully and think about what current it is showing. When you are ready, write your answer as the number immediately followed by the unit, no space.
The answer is 0.7mA
